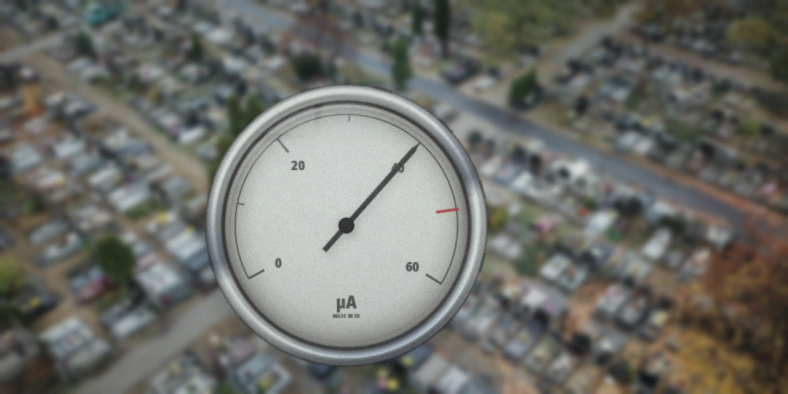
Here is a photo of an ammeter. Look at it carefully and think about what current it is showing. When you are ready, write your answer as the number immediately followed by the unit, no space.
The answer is 40µA
